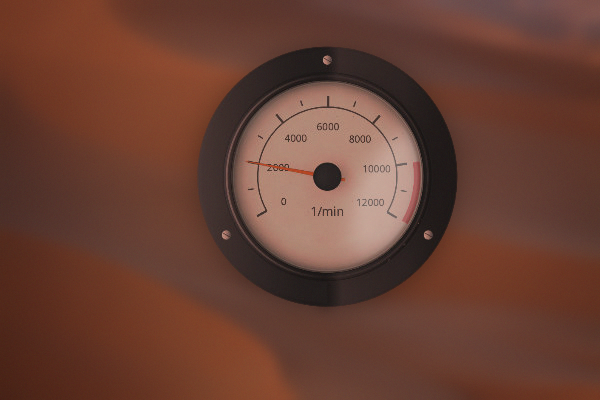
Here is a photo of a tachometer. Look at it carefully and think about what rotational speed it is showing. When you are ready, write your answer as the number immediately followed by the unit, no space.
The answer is 2000rpm
